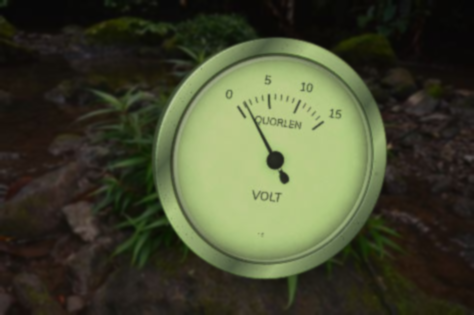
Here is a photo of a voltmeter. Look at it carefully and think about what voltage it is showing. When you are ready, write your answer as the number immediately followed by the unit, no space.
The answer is 1V
